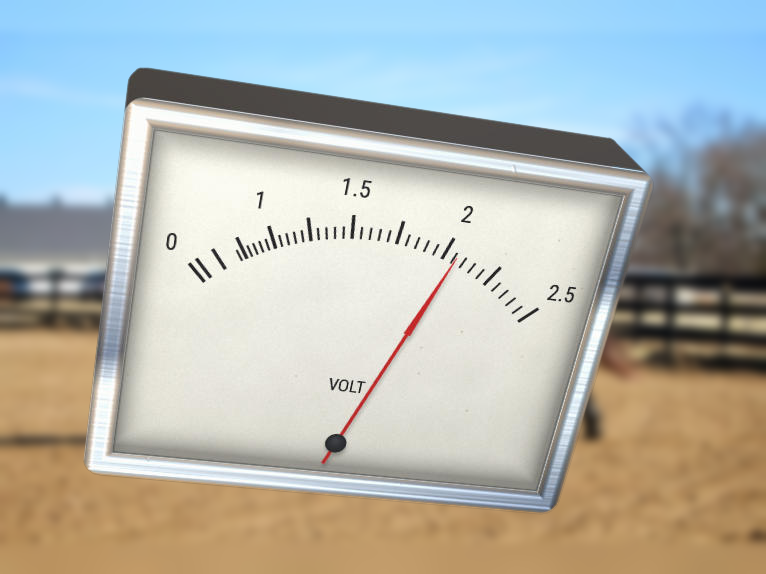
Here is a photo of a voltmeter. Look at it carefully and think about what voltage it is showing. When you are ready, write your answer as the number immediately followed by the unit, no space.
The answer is 2.05V
